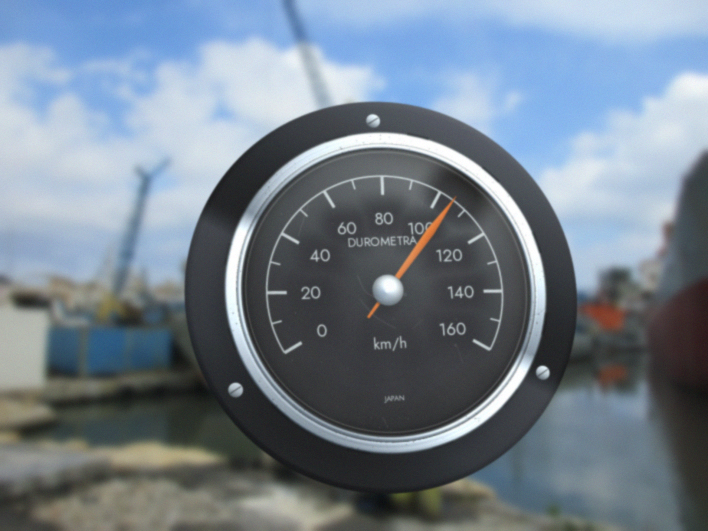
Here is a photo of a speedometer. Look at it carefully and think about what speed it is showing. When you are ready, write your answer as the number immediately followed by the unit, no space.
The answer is 105km/h
